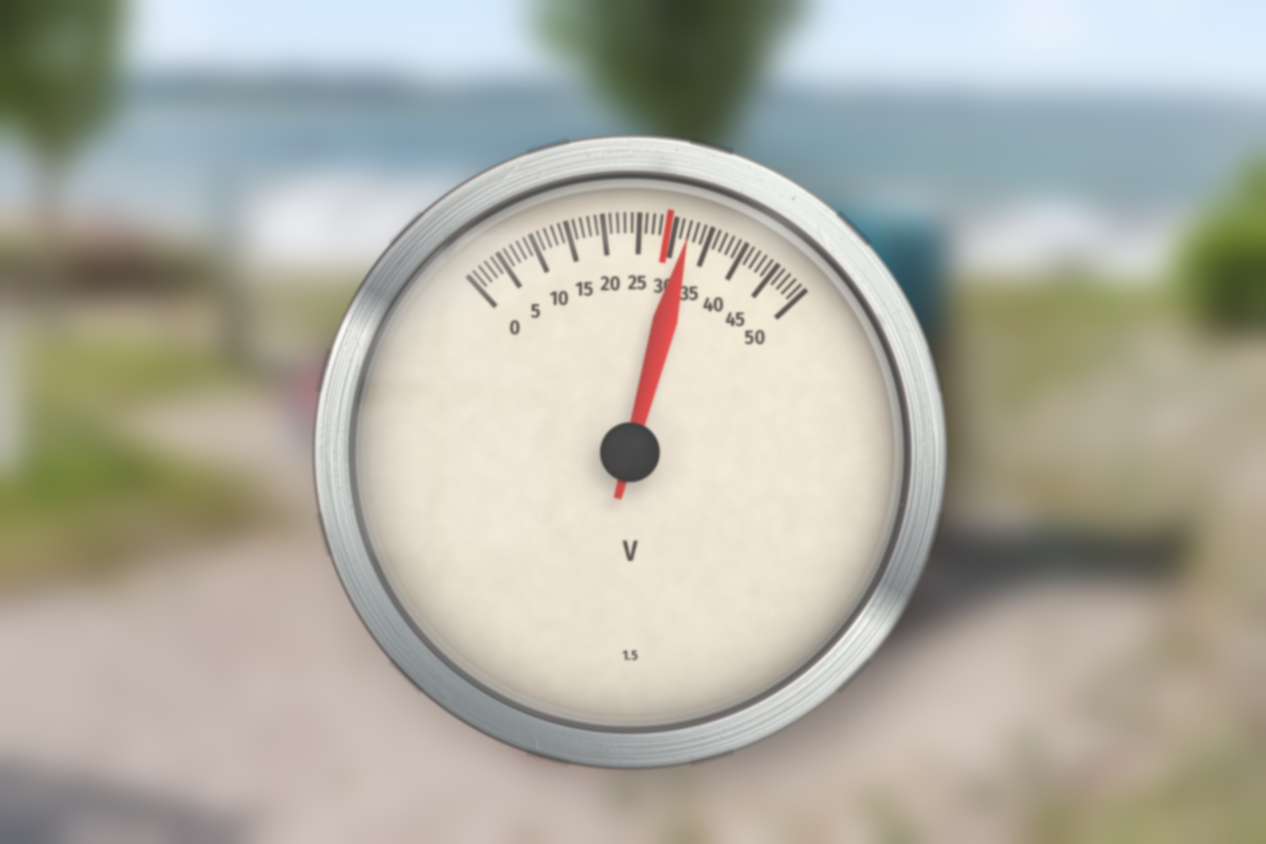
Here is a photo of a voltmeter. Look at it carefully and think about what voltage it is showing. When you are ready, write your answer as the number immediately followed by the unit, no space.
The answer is 32V
